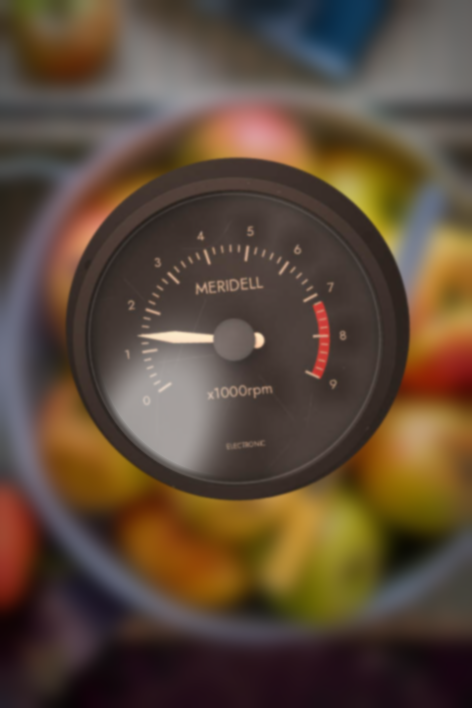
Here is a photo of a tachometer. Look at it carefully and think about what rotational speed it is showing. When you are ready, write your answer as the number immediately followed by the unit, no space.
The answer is 1400rpm
